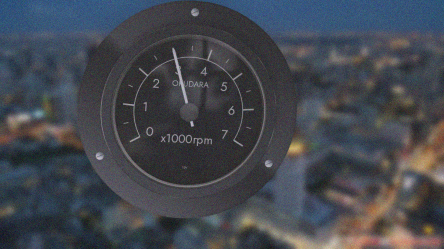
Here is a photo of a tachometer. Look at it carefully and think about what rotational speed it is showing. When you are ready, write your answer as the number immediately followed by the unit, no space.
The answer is 3000rpm
